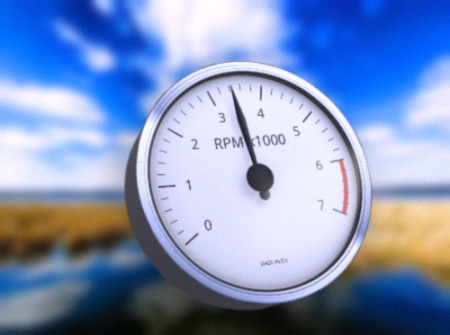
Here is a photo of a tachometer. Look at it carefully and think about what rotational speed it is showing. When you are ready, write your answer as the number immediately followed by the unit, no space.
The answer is 3400rpm
